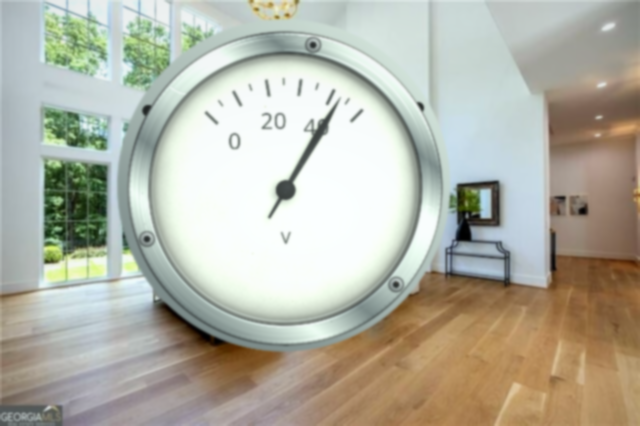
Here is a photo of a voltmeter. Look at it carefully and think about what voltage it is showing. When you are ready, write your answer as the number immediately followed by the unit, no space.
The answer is 42.5V
